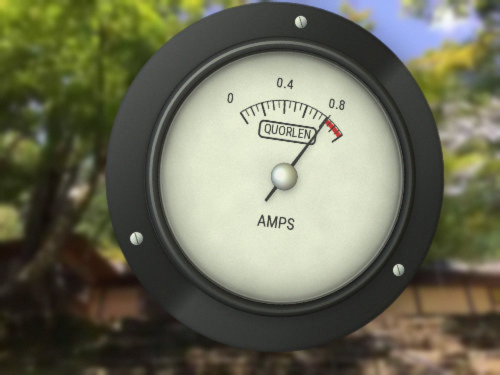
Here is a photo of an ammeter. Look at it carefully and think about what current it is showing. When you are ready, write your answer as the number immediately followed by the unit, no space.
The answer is 0.8A
